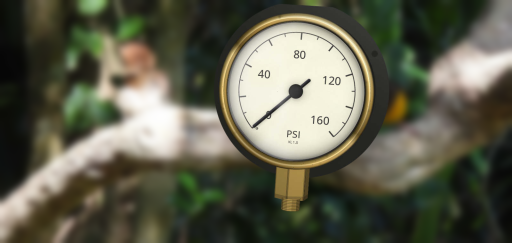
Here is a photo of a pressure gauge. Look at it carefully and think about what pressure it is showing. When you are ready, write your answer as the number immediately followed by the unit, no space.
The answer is 0psi
